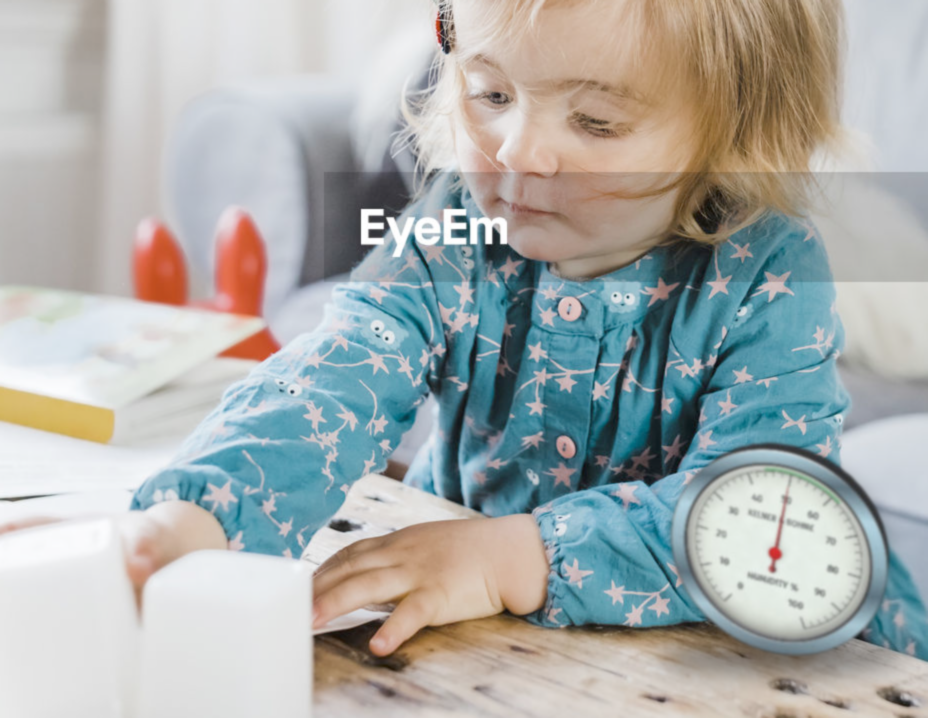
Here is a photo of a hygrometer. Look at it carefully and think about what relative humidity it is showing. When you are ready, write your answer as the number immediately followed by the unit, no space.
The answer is 50%
